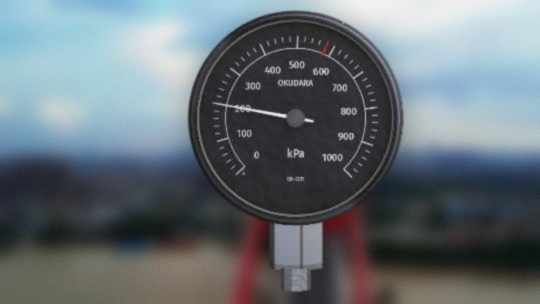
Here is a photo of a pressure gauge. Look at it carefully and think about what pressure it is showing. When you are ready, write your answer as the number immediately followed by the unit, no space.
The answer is 200kPa
